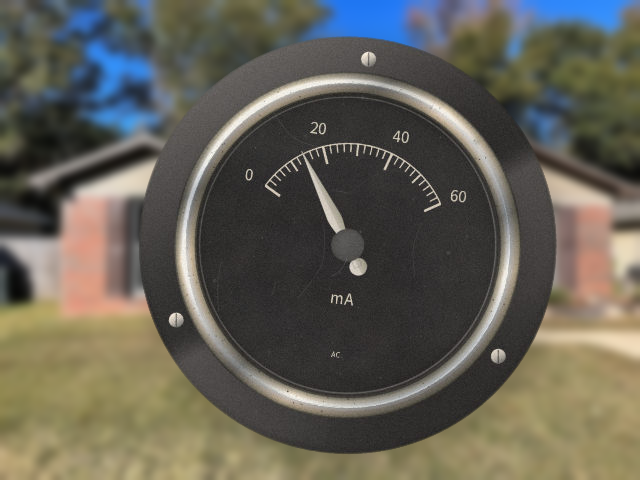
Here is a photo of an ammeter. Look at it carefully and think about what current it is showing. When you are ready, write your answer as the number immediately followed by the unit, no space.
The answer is 14mA
